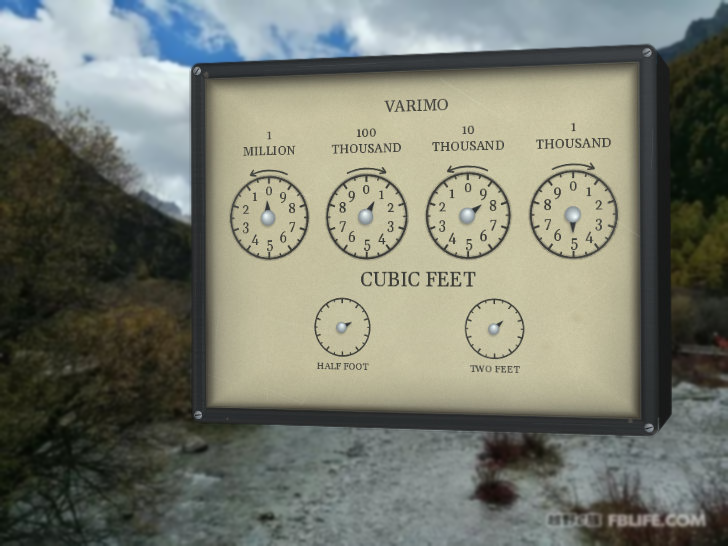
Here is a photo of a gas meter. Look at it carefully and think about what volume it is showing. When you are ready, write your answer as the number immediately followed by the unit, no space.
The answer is 8500ft³
